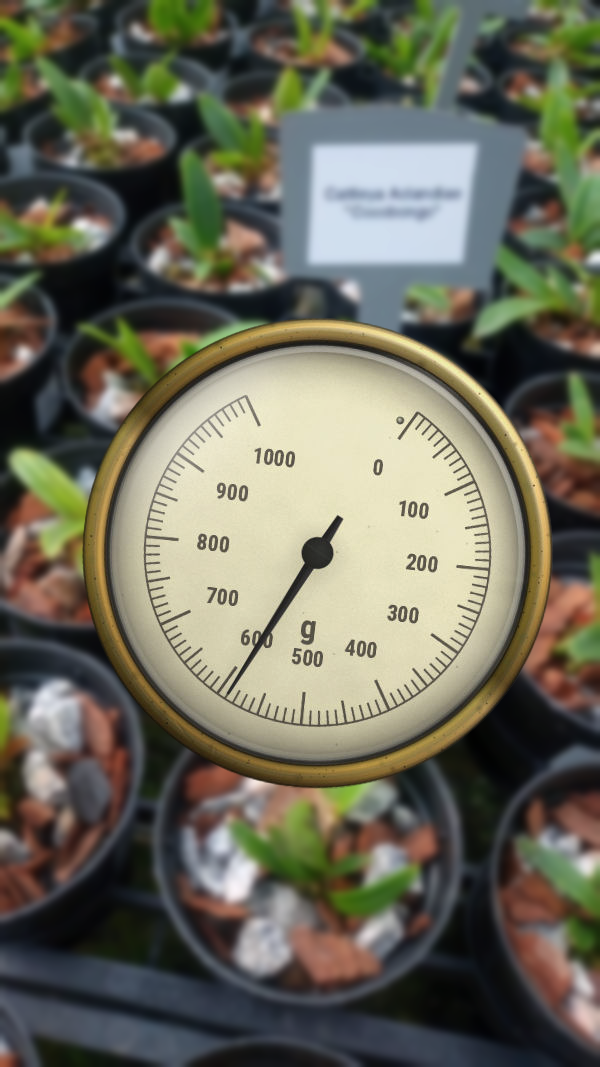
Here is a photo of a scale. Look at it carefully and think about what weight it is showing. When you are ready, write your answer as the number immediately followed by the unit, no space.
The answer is 590g
